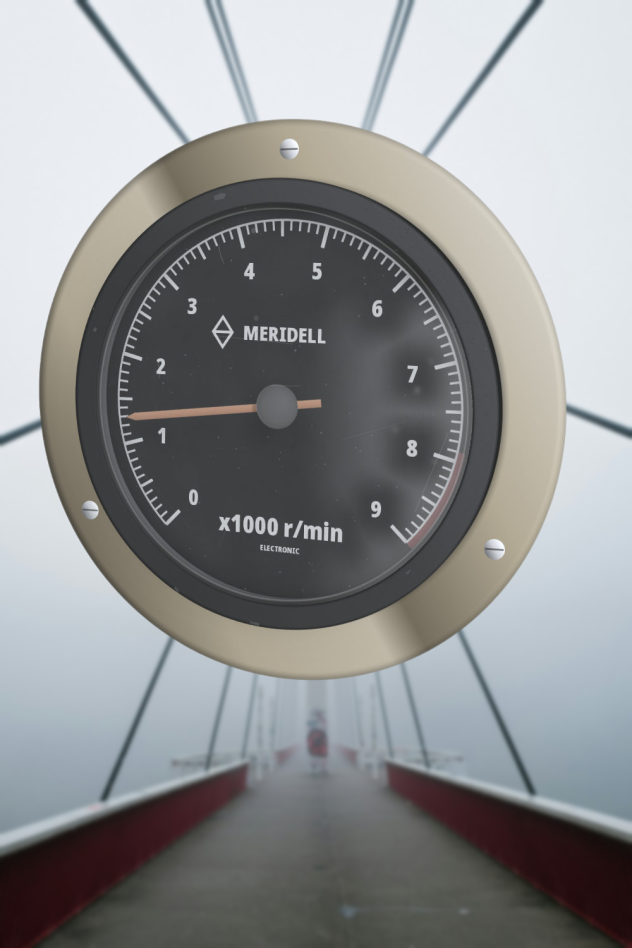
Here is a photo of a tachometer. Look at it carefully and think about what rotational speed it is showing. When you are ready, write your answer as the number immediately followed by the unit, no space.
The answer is 1300rpm
